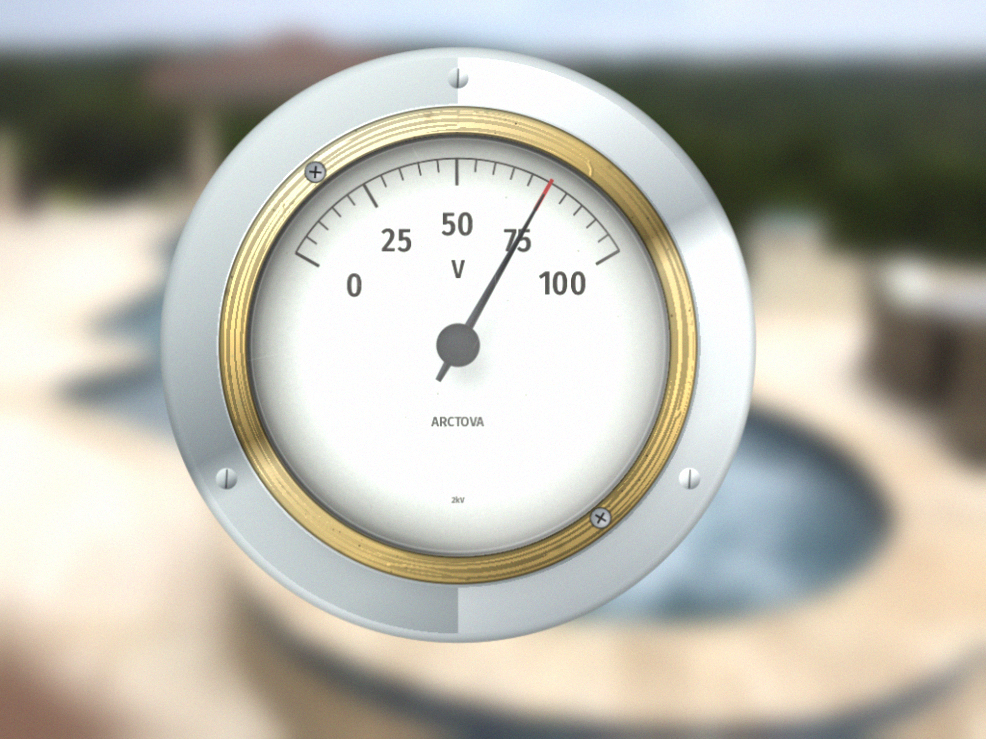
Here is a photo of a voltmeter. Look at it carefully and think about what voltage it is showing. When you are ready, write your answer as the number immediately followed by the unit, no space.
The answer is 75V
